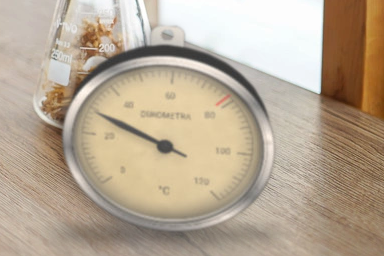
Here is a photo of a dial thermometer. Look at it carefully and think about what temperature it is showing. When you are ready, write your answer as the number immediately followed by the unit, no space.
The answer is 30°C
